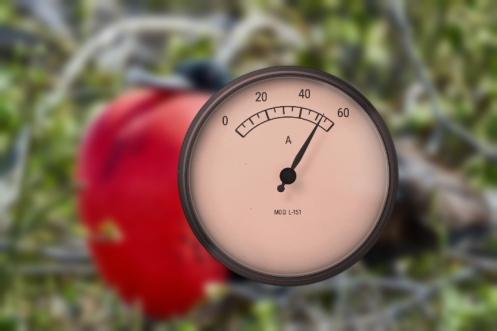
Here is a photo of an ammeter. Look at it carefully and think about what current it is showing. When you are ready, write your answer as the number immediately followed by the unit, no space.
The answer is 52.5A
